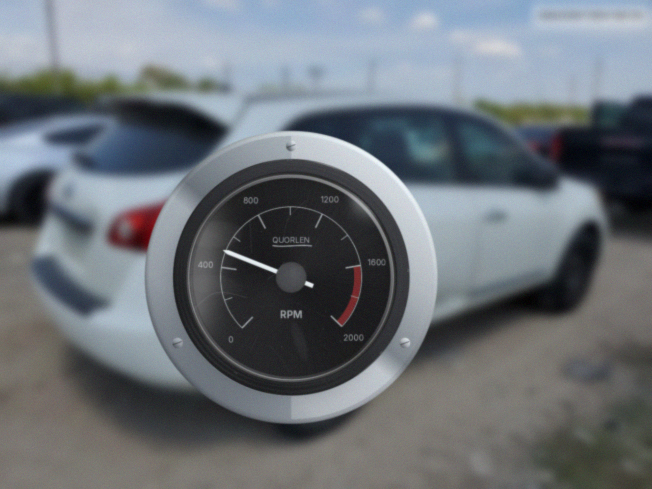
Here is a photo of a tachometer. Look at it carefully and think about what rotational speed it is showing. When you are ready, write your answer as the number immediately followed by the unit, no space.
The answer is 500rpm
